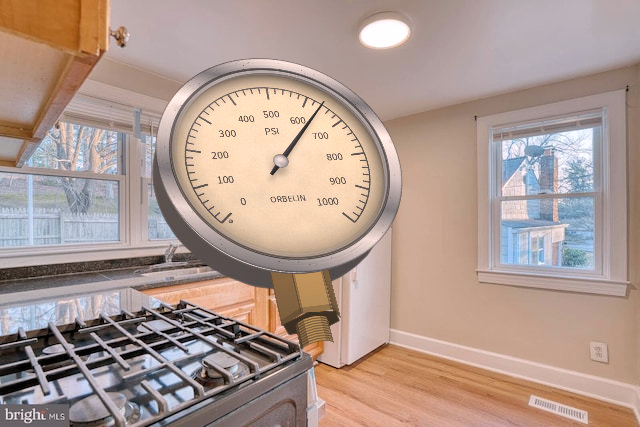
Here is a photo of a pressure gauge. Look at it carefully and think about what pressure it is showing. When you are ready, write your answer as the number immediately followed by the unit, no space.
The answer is 640psi
